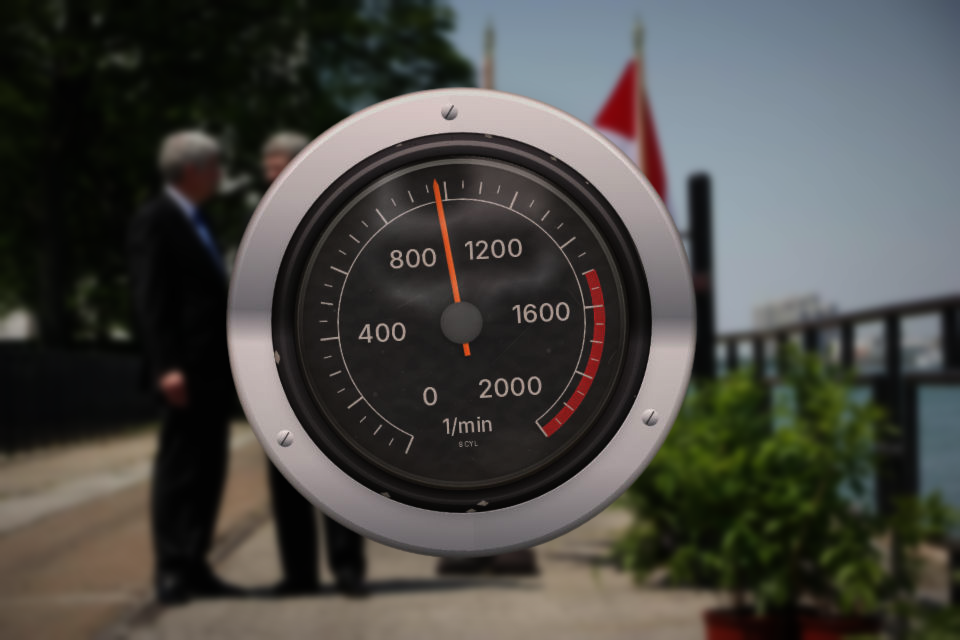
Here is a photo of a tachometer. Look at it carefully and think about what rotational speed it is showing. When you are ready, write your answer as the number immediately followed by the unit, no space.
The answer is 975rpm
